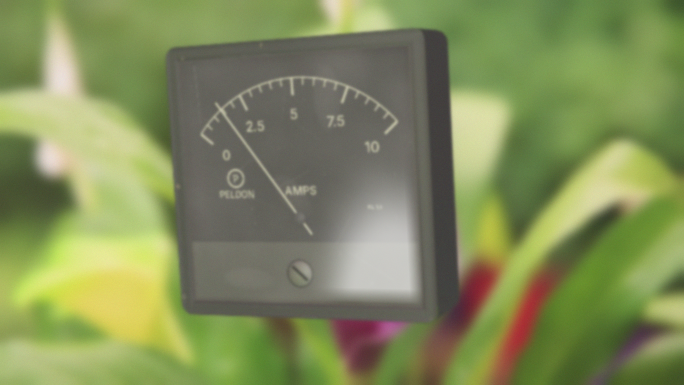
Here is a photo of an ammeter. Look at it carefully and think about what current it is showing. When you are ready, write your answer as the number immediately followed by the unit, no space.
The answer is 1.5A
